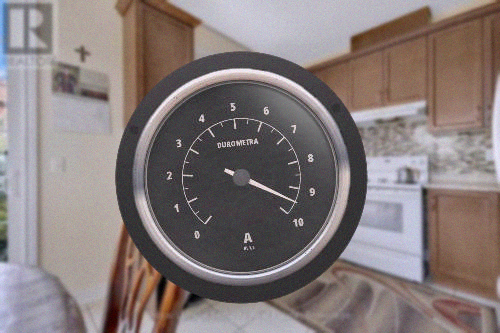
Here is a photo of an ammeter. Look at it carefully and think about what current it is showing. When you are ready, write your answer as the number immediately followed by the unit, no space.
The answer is 9.5A
